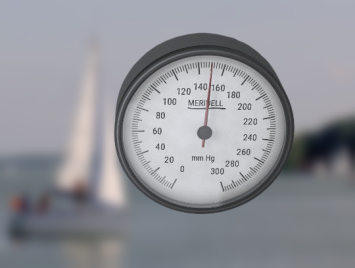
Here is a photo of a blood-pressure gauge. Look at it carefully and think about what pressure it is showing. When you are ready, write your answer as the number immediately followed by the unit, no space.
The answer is 150mmHg
